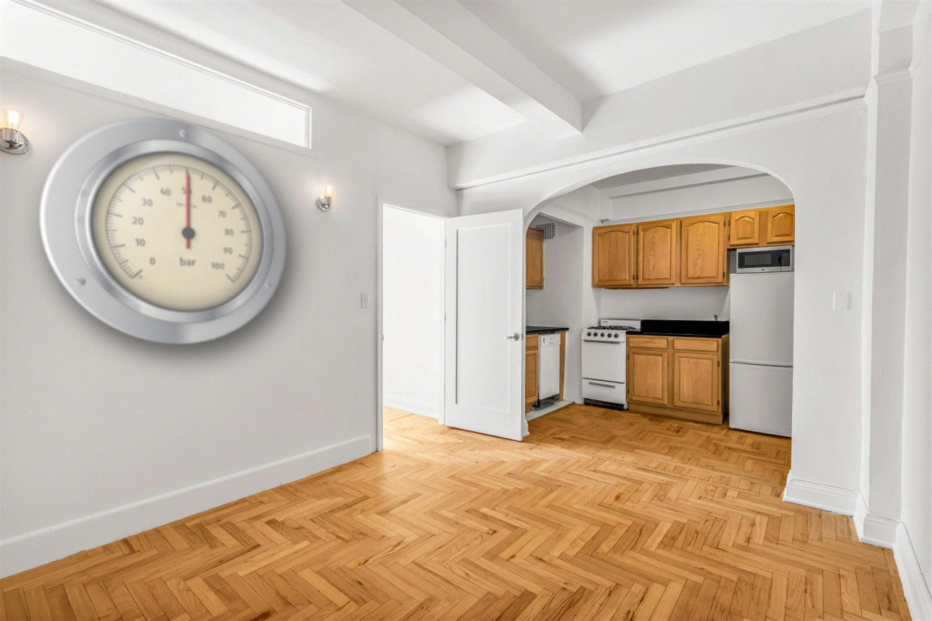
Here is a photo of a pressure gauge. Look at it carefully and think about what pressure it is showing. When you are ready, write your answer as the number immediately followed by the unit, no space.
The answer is 50bar
